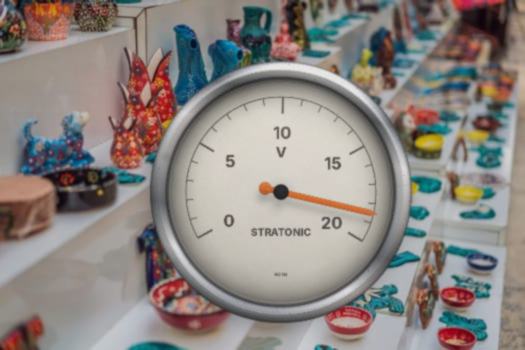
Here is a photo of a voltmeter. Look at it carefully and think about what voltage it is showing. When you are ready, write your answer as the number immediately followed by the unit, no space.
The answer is 18.5V
